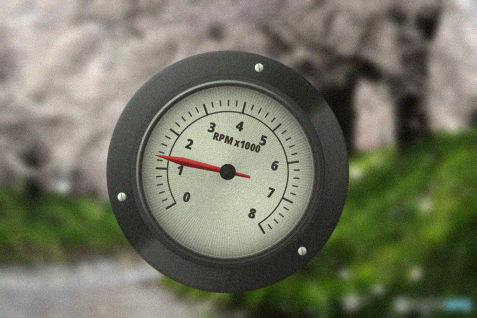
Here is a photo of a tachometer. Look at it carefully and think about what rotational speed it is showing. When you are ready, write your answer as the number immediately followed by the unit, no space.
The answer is 1300rpm
